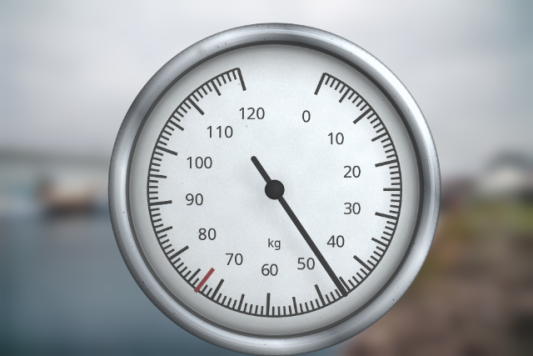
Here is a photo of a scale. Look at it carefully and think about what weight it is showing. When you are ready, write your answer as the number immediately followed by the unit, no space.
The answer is 46kg
